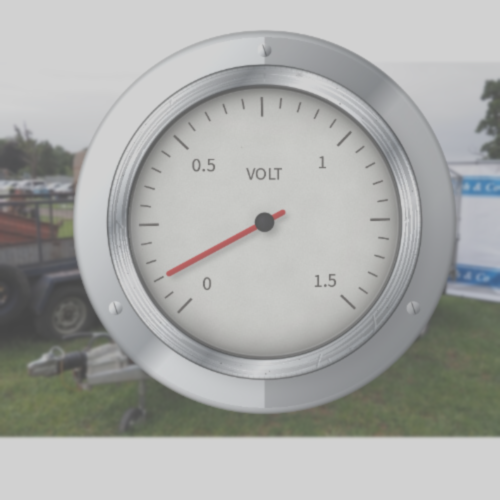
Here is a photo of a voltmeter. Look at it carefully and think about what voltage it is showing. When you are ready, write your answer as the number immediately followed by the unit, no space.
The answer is 0.1V
